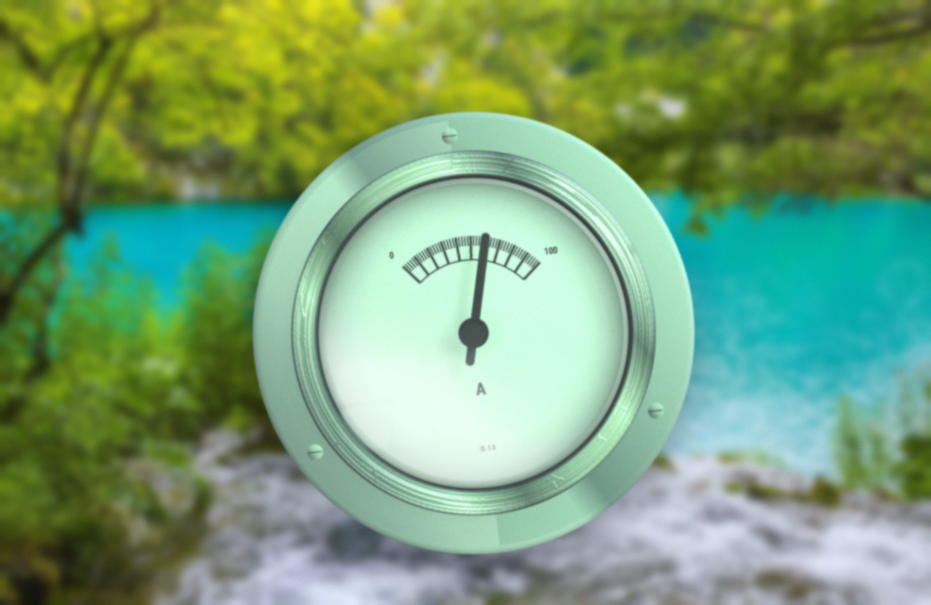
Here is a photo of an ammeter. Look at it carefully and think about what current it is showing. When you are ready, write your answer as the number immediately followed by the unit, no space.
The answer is 60A
